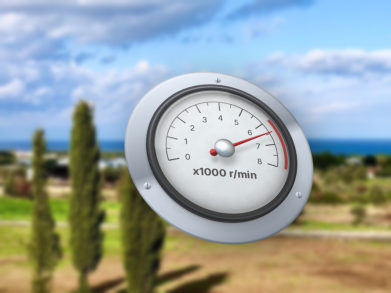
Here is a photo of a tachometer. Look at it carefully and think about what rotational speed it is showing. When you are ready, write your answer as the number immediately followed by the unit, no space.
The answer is 6500rpm
